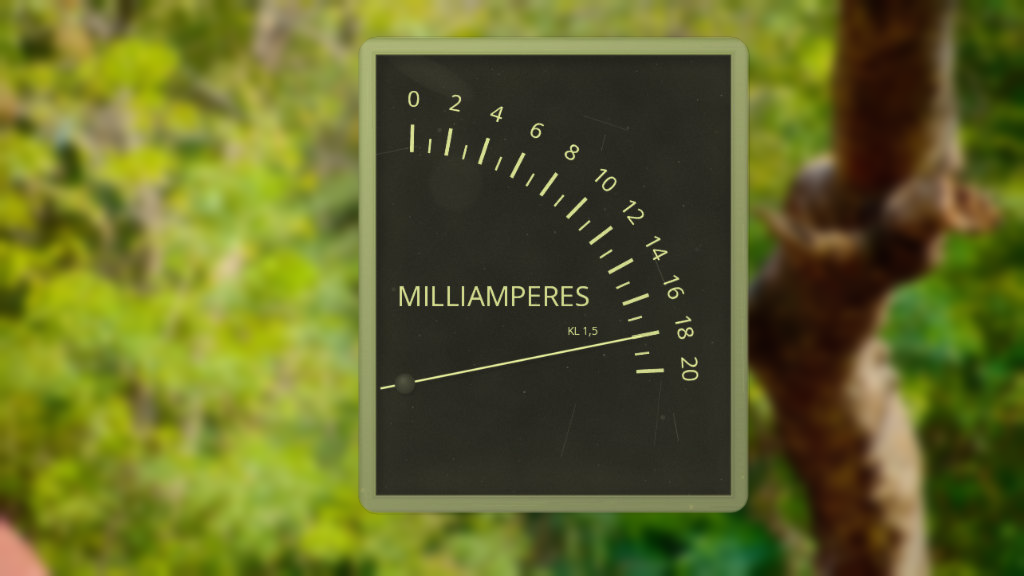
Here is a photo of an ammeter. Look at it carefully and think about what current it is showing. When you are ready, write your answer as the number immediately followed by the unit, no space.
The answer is 18mA
